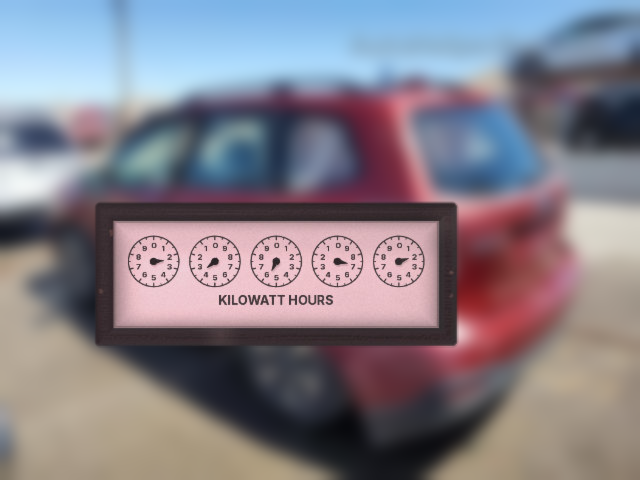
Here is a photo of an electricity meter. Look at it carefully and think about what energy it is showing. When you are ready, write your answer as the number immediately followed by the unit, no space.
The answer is 23572kWh
